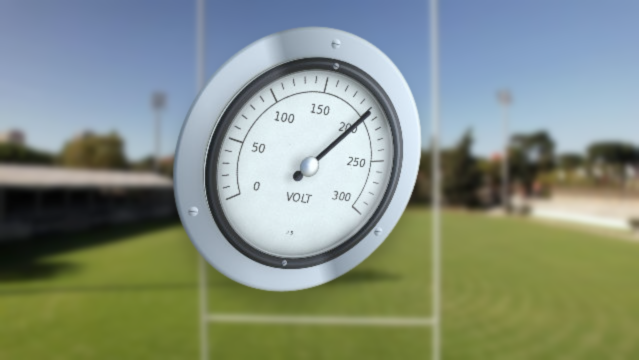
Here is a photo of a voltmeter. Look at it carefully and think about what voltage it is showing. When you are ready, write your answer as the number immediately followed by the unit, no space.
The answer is 200V
